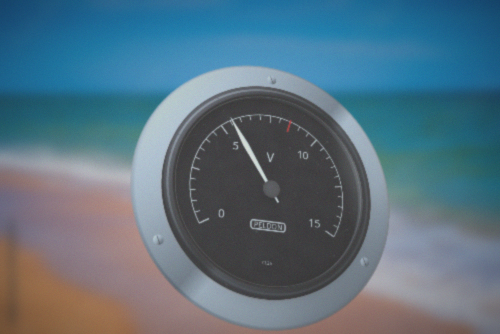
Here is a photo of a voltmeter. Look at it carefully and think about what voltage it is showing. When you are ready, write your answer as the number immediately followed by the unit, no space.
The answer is 5.5V
